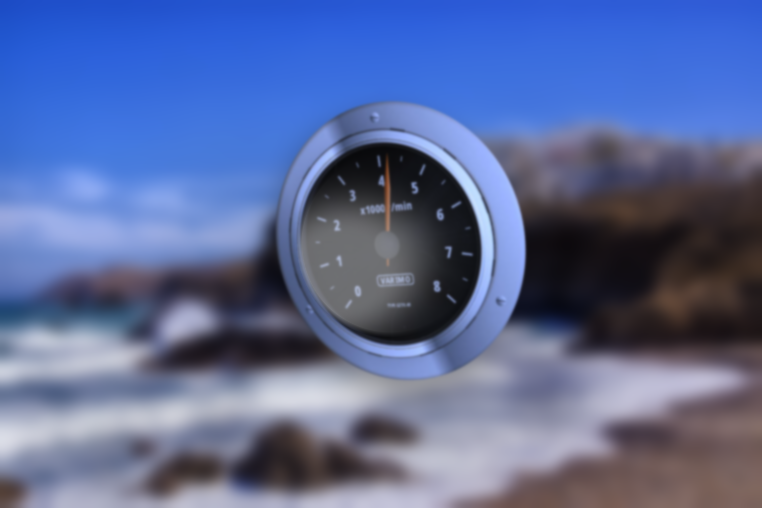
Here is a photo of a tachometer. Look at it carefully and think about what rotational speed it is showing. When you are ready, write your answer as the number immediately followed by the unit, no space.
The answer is 4250rpm
